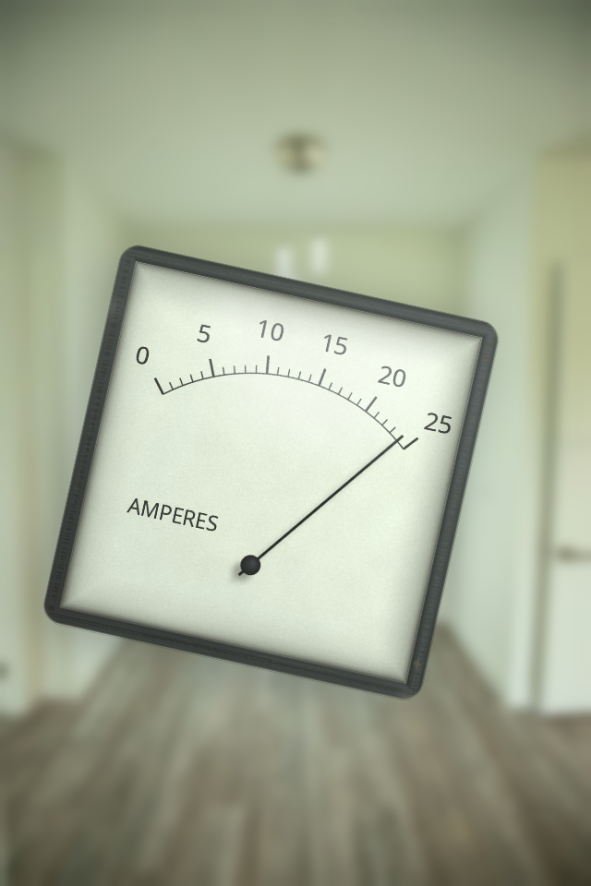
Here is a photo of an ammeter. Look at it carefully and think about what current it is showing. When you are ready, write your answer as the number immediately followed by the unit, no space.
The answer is 24A
